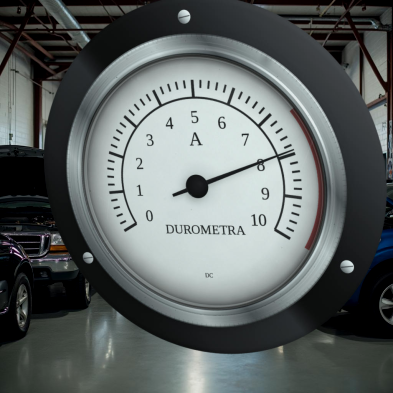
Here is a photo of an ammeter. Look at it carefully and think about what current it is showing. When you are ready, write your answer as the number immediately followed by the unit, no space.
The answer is 7.9A
